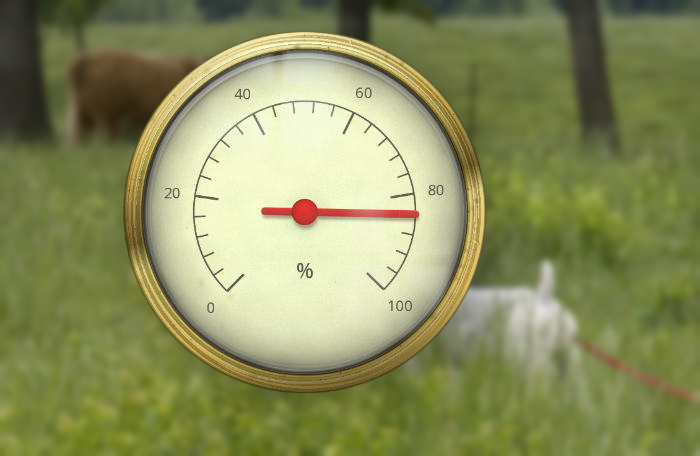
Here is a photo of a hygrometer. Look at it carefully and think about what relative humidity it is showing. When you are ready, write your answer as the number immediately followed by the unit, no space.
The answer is 84%
